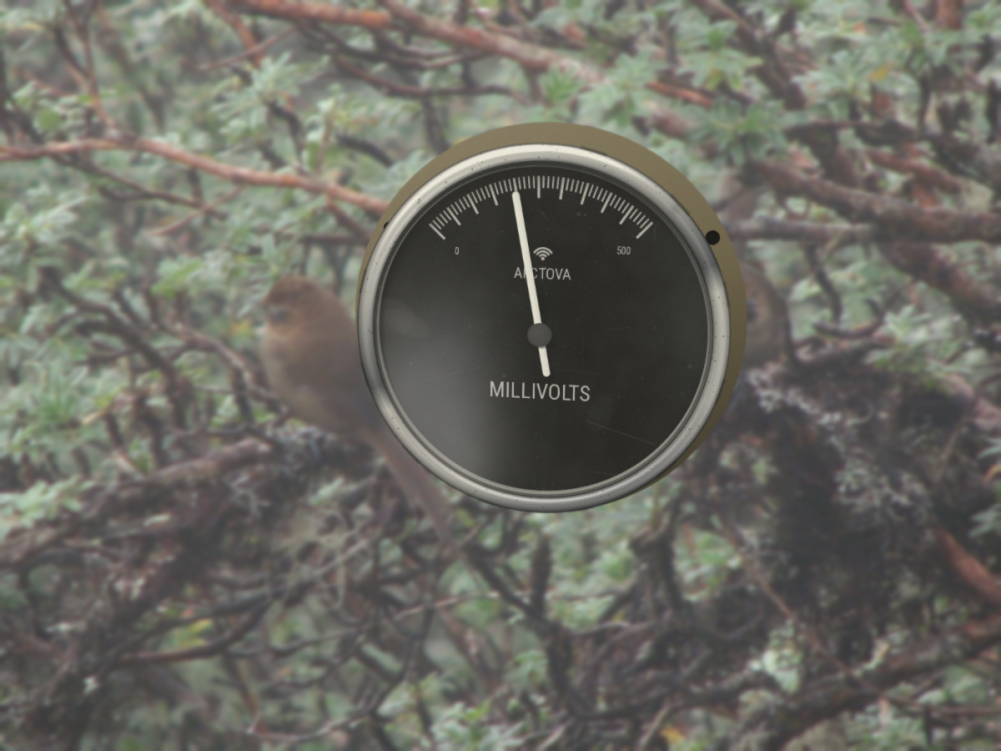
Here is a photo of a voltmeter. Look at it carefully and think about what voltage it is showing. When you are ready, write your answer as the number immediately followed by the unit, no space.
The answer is 200mV
